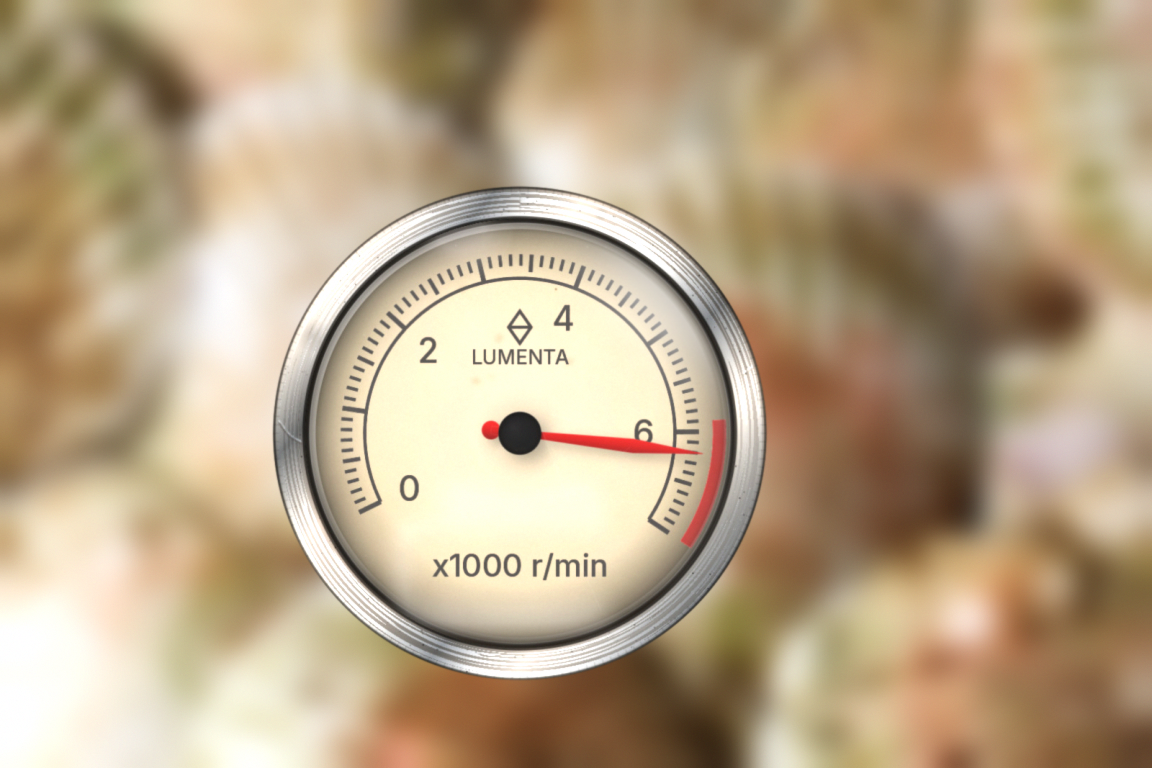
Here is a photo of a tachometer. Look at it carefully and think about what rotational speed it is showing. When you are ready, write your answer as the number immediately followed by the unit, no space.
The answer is 6200rpm
